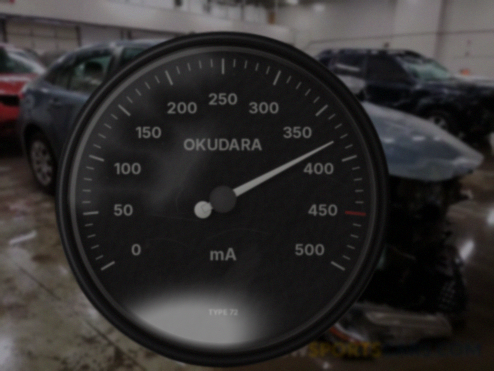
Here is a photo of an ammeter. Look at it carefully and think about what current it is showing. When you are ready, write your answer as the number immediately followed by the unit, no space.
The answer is 380mA
